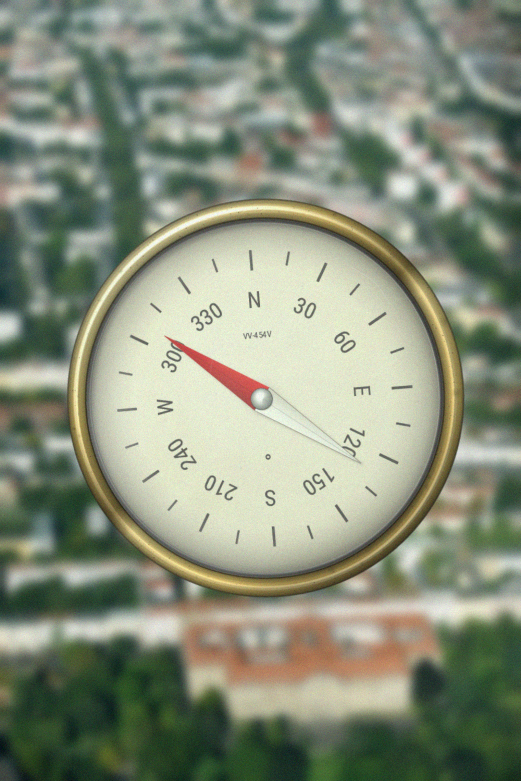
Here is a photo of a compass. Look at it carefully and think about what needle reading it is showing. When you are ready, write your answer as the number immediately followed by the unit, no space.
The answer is 307.5°
